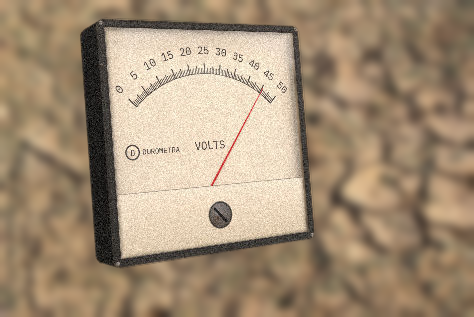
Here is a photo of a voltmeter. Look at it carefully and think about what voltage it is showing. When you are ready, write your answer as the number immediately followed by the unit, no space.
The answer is 45V
